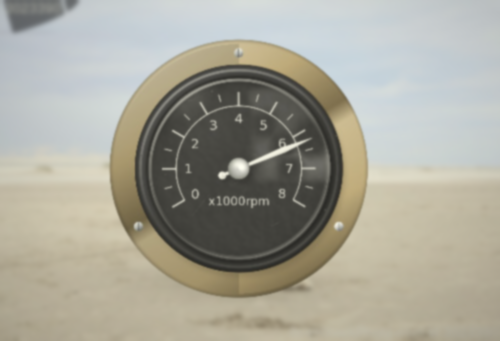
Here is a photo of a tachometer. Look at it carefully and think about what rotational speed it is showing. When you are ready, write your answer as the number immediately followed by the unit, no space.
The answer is 6250rpm
